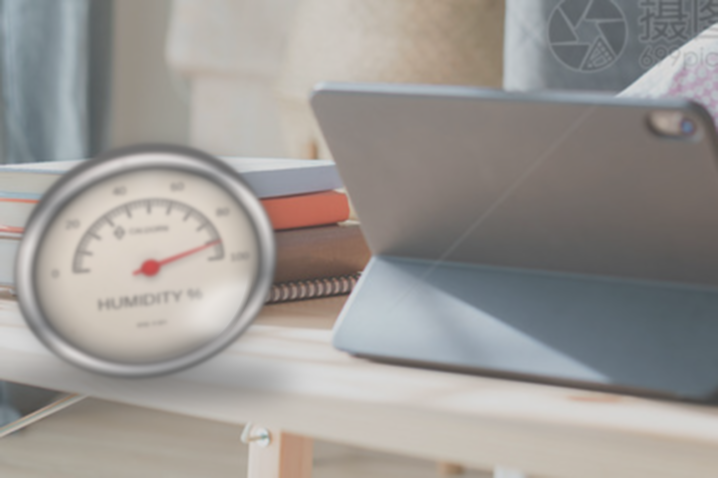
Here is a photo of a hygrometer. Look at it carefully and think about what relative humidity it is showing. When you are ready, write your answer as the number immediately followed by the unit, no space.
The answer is 90%
